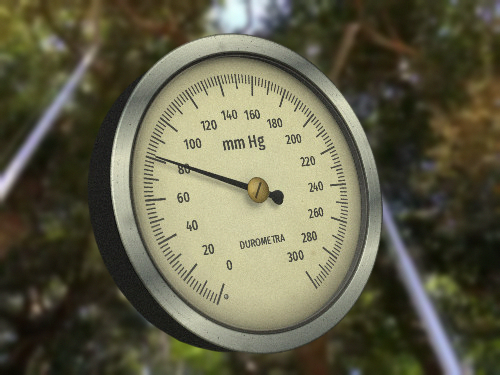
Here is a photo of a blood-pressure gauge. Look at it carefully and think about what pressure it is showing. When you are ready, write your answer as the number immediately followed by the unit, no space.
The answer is 80mmHg
